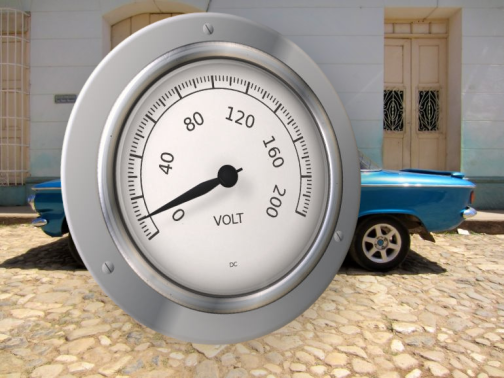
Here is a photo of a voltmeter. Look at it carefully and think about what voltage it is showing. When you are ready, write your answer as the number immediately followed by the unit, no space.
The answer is 10V
